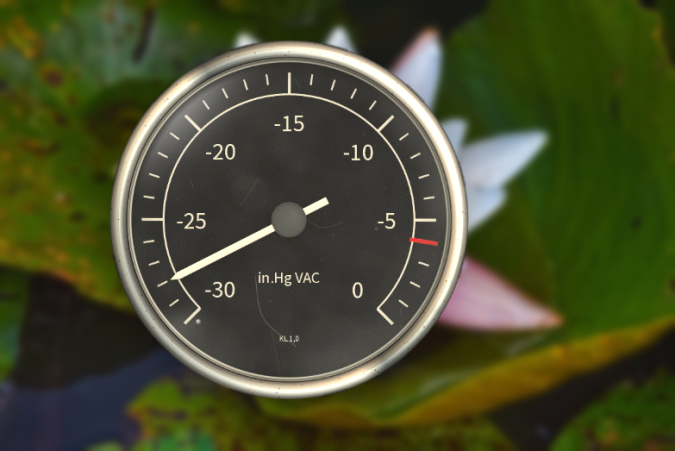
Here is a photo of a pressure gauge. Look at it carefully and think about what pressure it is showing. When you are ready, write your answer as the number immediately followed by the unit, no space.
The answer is -28inHg
